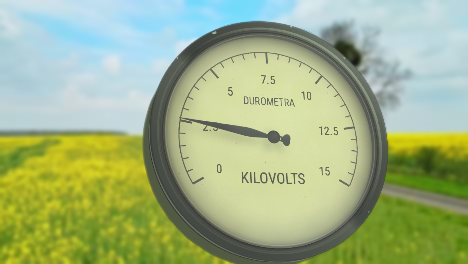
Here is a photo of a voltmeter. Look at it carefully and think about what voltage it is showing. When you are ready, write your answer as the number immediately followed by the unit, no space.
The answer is 2.5kV
